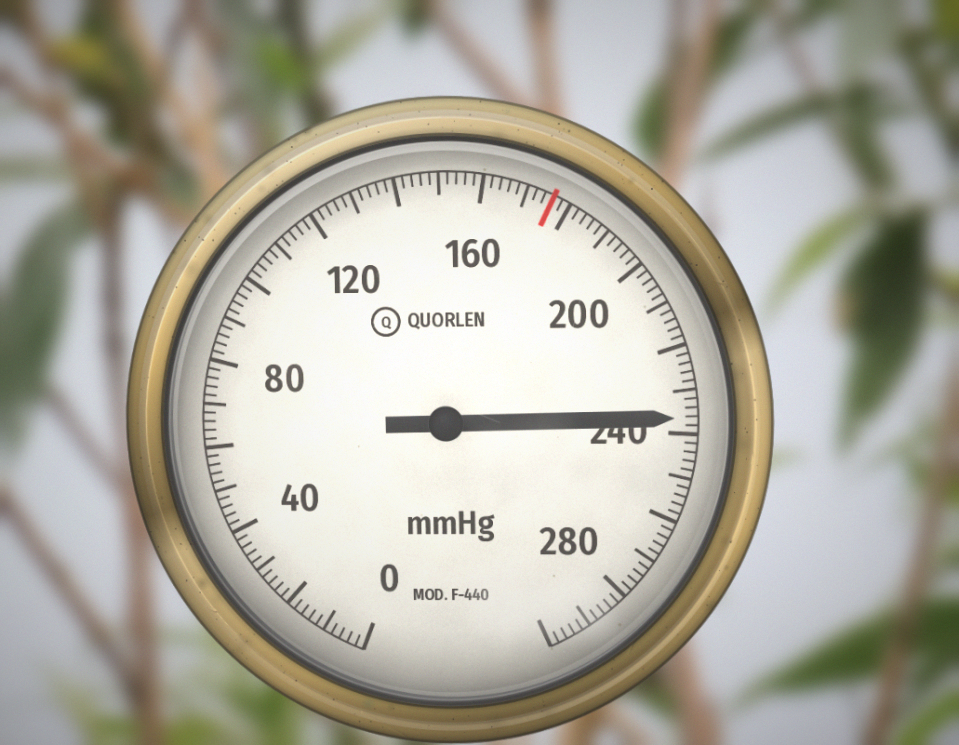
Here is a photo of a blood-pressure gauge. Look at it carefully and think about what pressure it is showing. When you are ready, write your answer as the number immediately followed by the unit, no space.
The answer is 236mmHg
